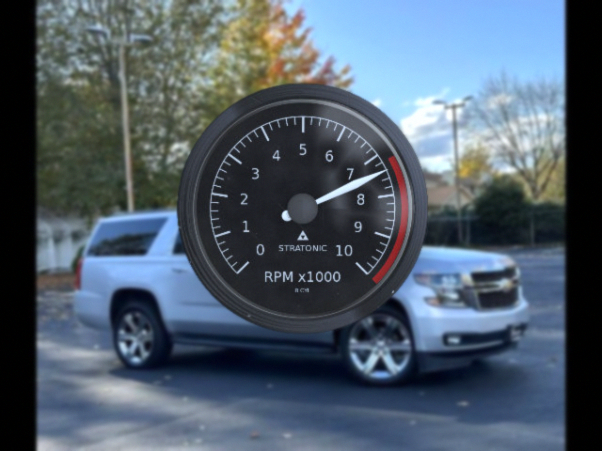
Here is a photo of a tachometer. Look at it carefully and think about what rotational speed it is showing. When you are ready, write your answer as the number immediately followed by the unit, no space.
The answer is 7400rpm
